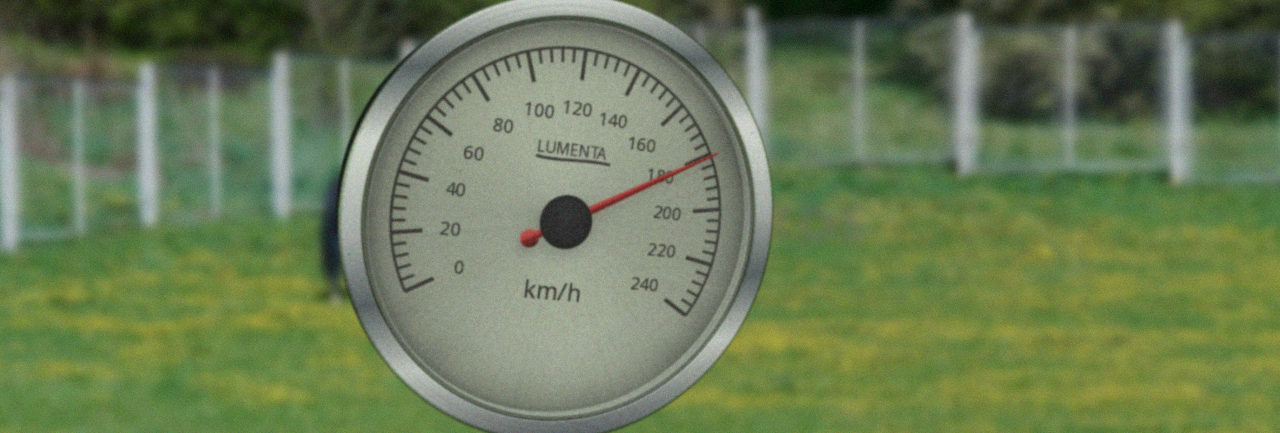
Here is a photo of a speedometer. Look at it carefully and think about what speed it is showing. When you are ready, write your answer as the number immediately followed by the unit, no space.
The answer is 180km/h
